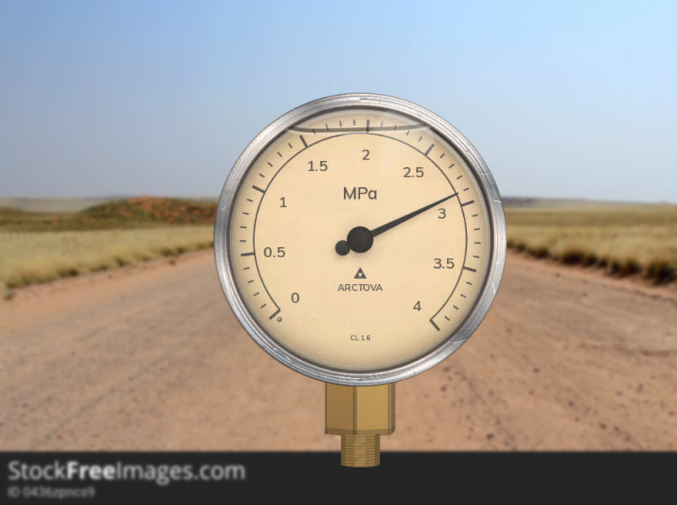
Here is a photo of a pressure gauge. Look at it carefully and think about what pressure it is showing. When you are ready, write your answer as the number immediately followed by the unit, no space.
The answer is 2.9MPa
